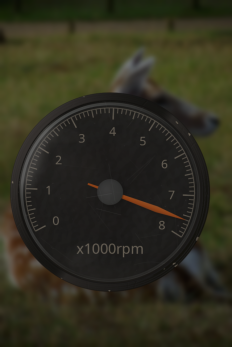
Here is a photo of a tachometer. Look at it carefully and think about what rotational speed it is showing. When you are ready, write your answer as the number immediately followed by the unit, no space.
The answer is 7600rpm
